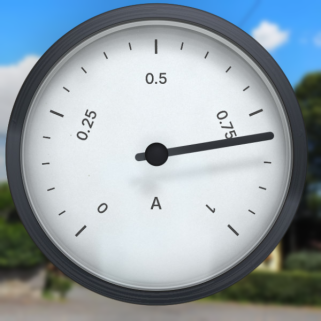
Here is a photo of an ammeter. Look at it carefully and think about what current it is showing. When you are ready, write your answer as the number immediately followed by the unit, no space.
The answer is 0.8A
